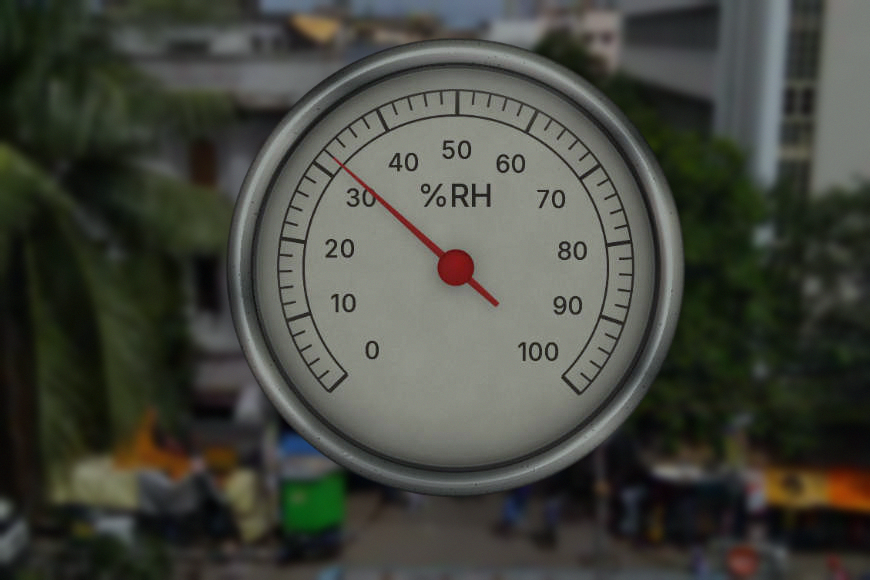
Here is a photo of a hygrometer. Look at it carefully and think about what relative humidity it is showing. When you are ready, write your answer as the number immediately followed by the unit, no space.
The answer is 32%
